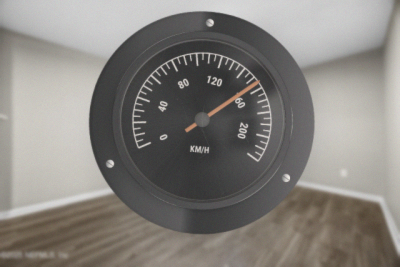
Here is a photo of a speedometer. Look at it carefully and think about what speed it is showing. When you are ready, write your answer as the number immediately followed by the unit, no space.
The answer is 155km/h
